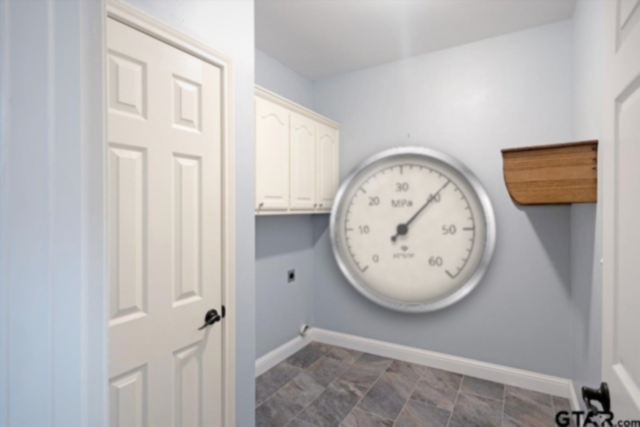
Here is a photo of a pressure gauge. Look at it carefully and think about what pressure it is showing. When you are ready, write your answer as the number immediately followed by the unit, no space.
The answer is 40MPa
